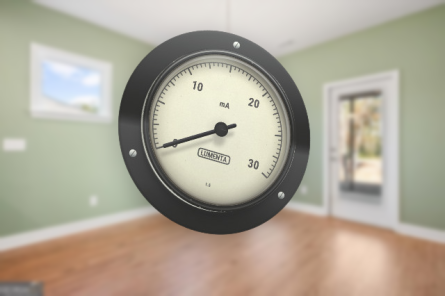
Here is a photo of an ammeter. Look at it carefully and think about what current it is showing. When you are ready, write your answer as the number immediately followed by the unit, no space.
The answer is 0mA
